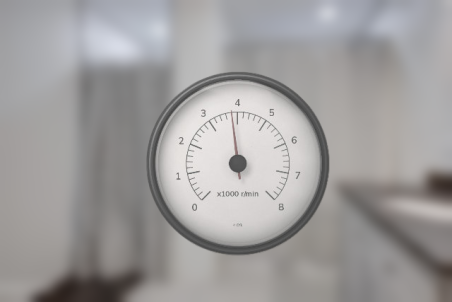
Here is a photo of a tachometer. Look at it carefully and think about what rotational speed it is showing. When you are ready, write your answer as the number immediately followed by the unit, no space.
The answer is 3800rpm
